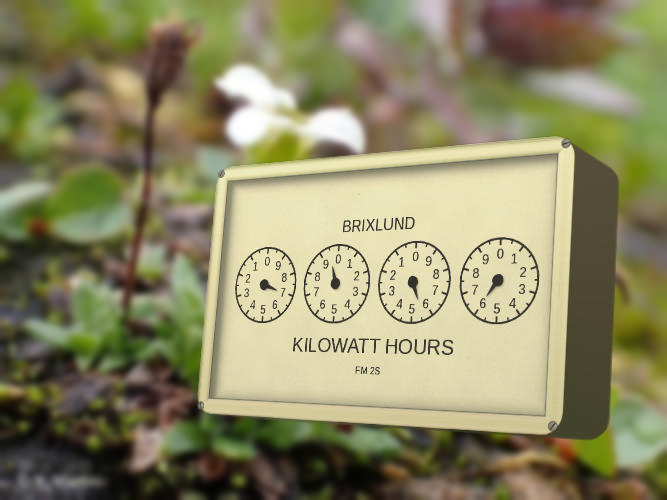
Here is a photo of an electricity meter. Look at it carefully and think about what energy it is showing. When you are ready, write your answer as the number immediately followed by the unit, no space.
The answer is 6956kWh
